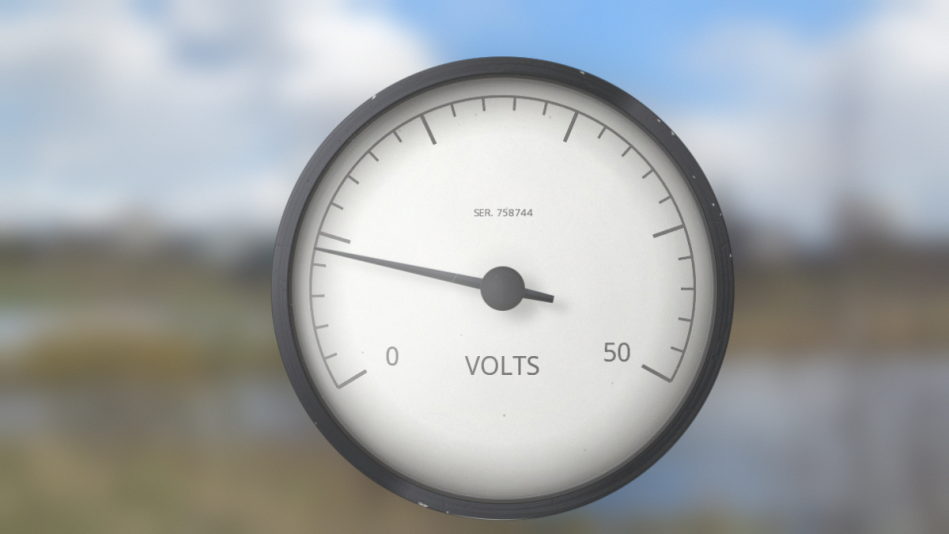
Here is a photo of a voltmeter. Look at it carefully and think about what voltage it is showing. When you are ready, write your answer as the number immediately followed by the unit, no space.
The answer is 9V
